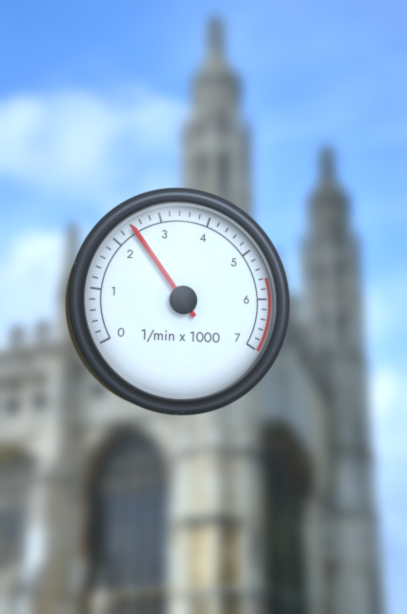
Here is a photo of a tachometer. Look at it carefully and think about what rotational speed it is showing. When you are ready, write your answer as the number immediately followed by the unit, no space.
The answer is 2400rpm
